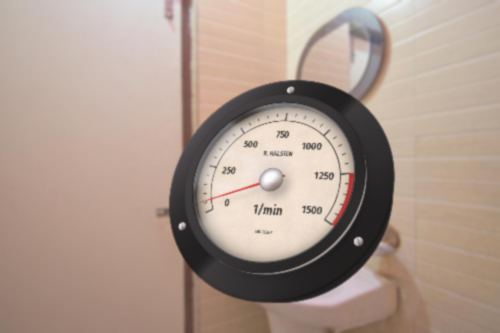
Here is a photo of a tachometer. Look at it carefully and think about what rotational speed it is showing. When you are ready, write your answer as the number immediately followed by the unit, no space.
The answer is 50rpm
